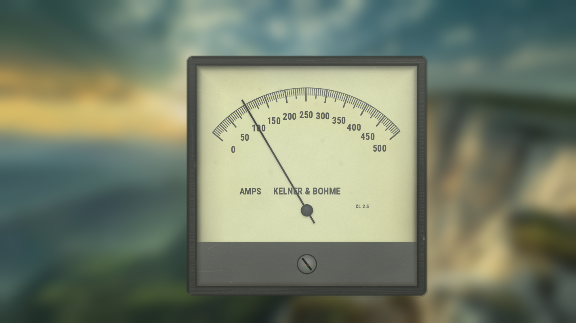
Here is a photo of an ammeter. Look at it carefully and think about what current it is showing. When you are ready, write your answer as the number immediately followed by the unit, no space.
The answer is 100A
